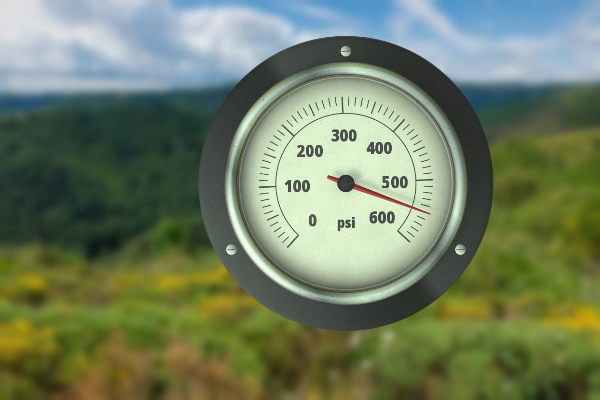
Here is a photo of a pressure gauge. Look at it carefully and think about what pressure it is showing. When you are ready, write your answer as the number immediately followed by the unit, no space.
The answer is 550psi
